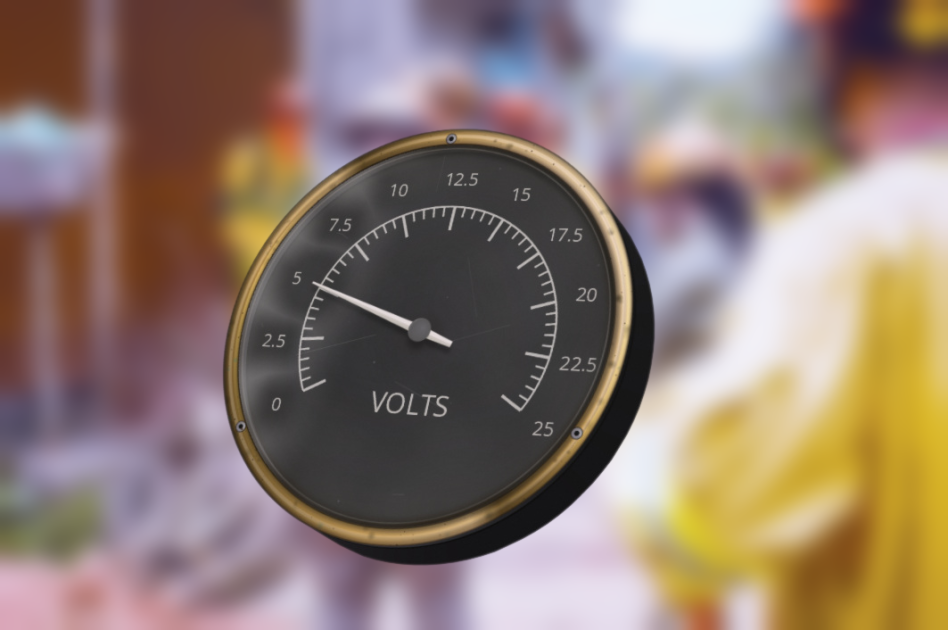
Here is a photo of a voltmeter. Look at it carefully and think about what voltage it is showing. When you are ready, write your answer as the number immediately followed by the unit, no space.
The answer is 5V
